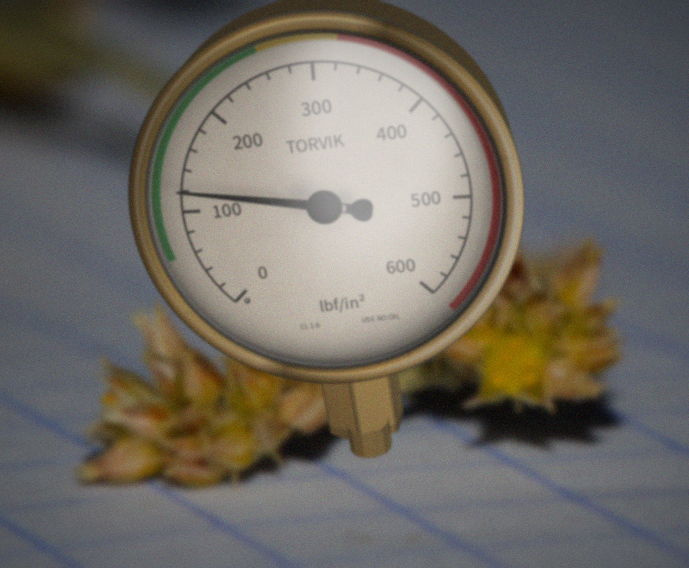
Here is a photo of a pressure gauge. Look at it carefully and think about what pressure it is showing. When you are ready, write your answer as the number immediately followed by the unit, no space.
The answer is 120psi
